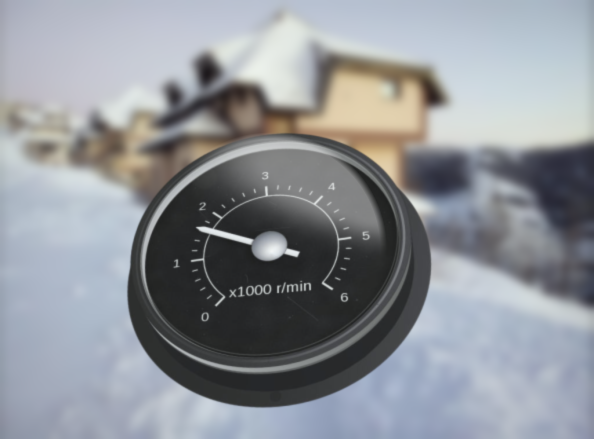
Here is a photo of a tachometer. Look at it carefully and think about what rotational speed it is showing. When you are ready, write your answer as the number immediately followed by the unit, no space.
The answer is 1600rpm
